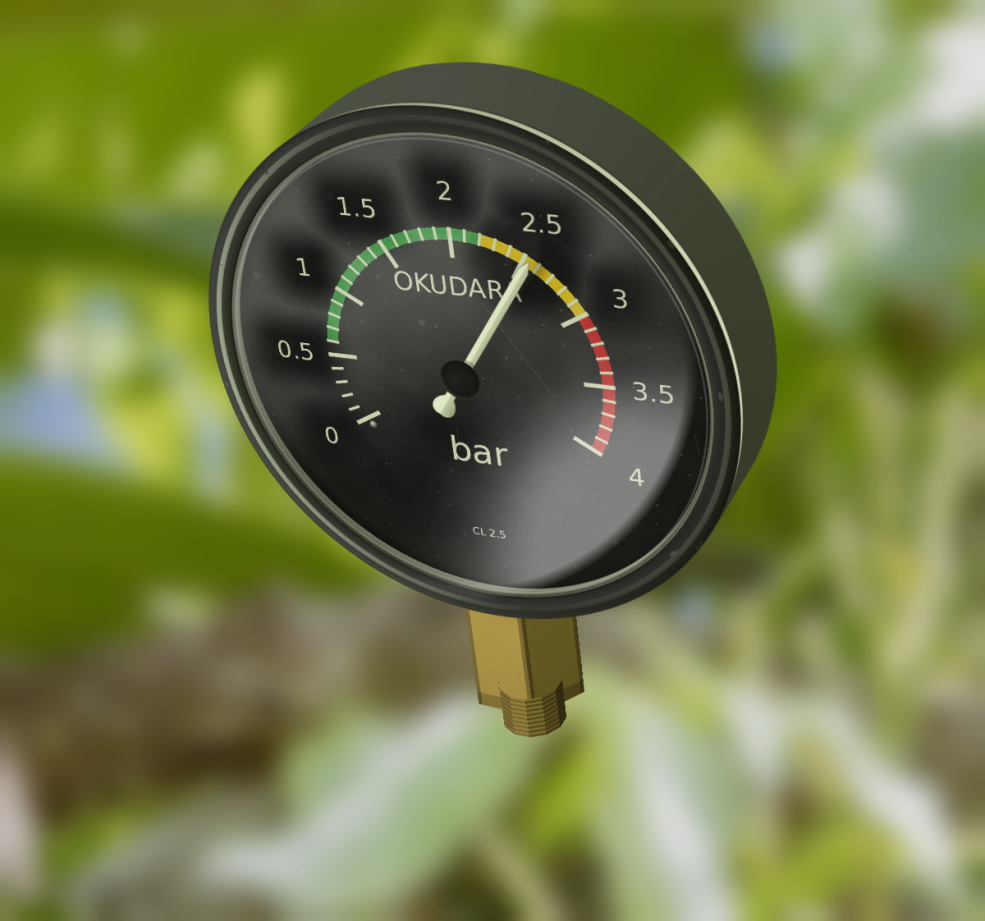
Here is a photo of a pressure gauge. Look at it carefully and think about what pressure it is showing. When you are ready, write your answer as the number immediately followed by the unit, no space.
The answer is 2.55bar
